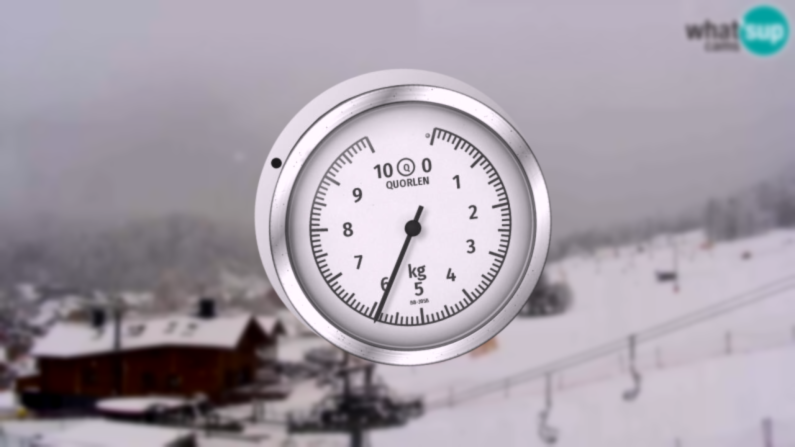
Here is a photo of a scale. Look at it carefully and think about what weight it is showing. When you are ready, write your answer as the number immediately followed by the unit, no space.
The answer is 5.9kg
